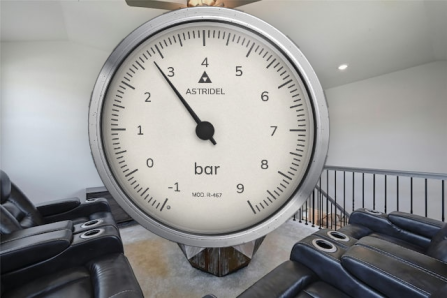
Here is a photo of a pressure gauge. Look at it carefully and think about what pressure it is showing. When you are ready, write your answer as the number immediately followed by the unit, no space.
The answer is 2.8bar
